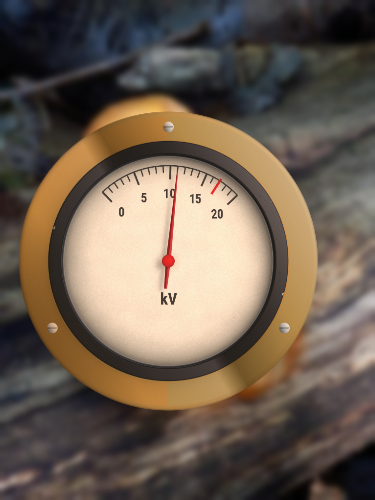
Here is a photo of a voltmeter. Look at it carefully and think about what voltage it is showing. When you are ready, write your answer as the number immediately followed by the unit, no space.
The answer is 11kV
